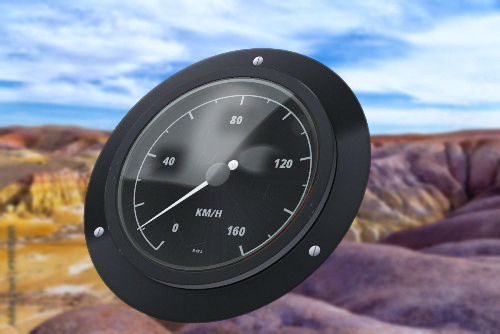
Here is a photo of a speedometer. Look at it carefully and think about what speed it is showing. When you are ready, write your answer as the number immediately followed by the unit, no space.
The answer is 10km/h
